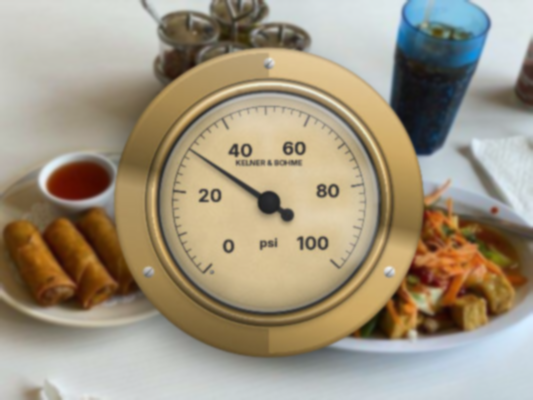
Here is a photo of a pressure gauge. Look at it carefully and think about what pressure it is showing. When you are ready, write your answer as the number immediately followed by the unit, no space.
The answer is 30psi
